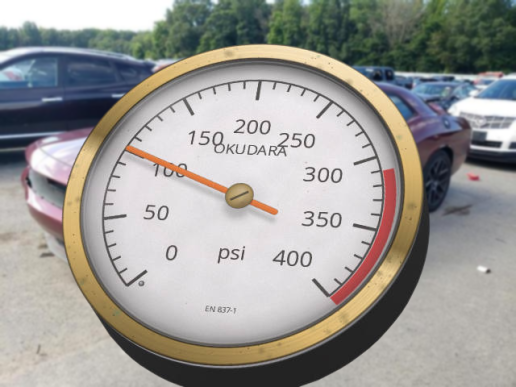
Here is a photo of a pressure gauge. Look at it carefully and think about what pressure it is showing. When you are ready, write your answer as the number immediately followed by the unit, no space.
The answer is 100psi
